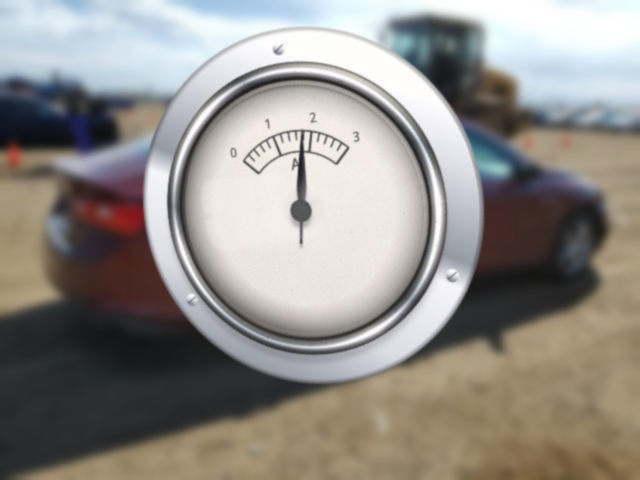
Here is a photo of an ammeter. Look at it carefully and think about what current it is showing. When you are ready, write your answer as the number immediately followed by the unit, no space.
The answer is 1.8A
